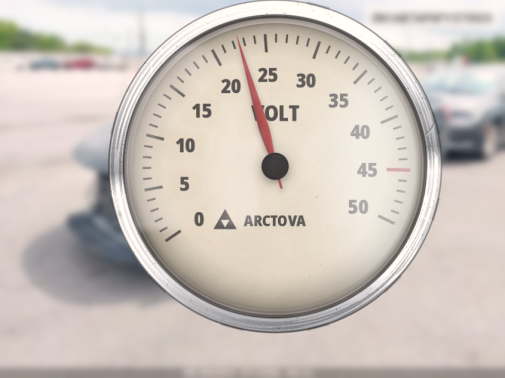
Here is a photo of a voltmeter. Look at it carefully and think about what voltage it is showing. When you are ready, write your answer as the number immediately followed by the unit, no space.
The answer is 22.5V
